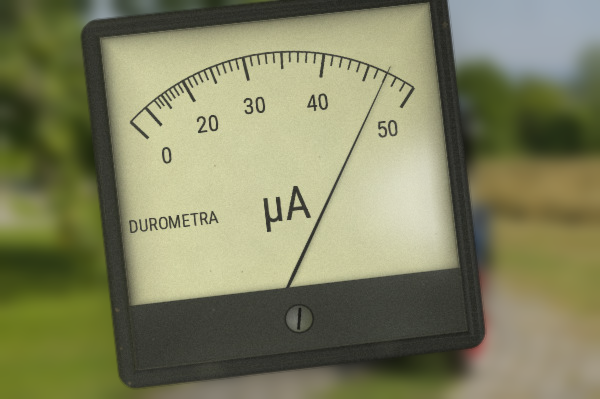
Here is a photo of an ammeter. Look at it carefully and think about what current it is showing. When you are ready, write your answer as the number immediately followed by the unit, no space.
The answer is 47µA
